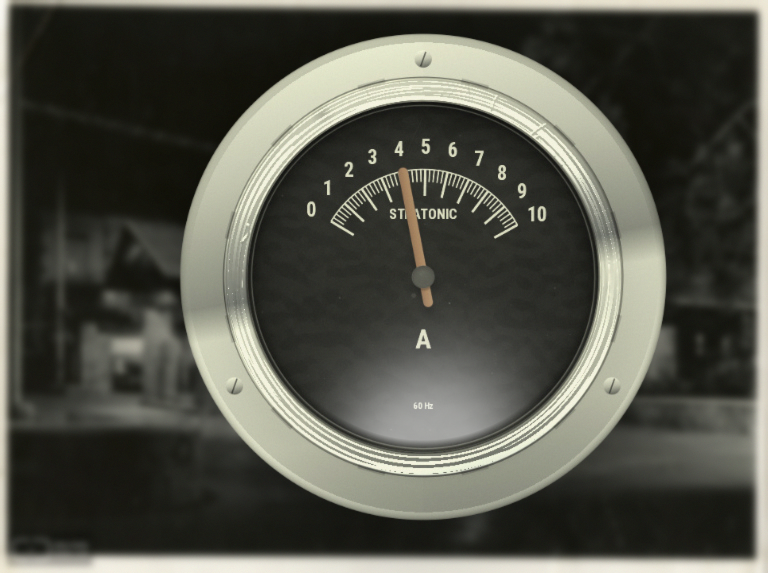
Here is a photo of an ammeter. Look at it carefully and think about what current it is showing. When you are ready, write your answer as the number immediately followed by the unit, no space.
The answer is 4A
